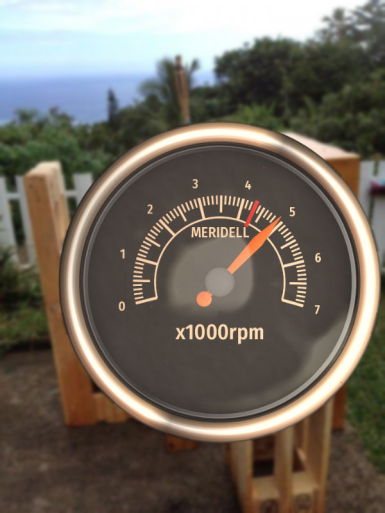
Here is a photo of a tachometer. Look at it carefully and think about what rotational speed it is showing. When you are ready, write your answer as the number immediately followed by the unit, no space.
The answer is 4900rpm
